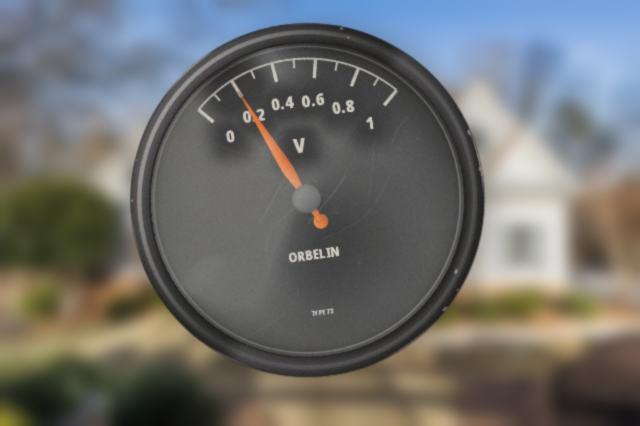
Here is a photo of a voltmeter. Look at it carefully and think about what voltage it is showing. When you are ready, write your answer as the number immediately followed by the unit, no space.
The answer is 0.2V
